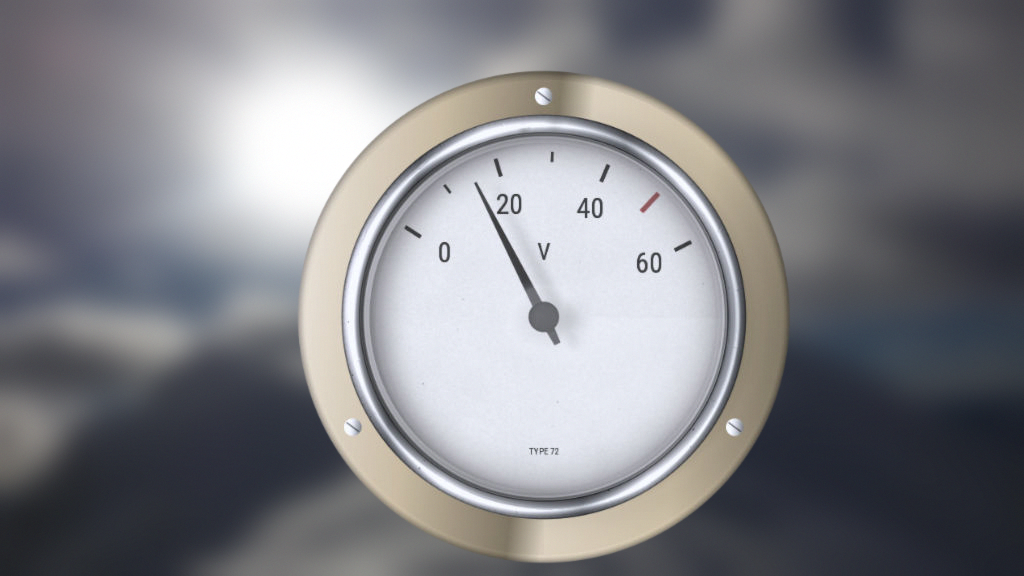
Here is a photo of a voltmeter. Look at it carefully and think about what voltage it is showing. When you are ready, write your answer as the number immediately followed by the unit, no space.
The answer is 15V
